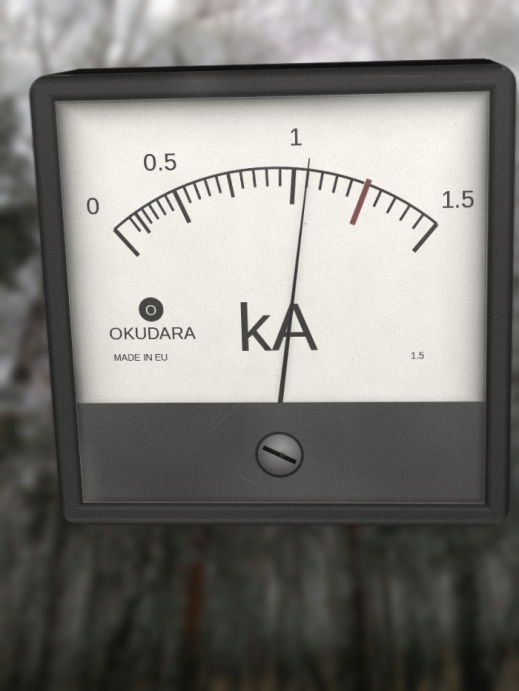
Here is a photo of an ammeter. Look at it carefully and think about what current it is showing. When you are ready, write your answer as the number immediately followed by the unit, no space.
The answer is 1.05kA
